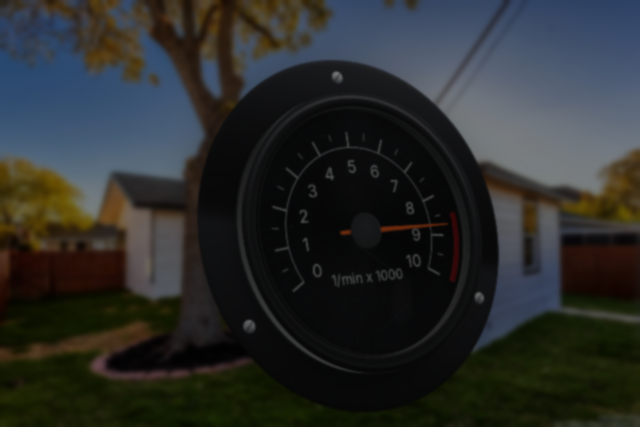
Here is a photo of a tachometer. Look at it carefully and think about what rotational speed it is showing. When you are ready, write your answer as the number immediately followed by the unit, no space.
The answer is 8750rpm
